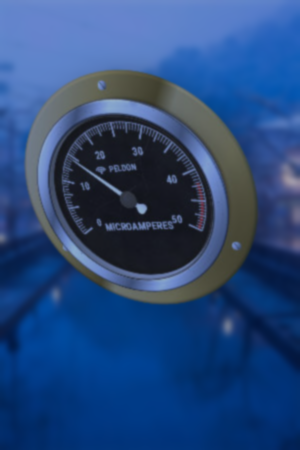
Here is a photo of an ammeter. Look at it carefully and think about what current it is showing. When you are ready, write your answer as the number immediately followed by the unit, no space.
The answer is 15µA
